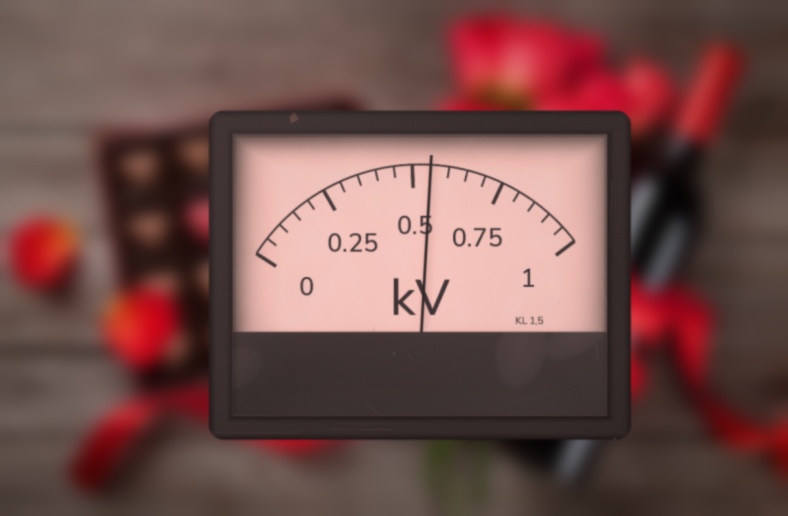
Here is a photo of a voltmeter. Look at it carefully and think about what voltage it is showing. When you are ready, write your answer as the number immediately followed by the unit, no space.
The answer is 0.55kV
